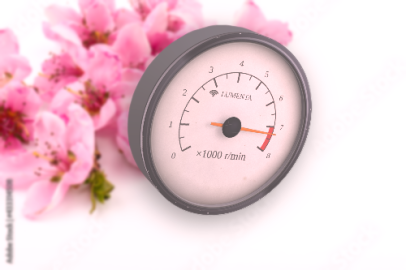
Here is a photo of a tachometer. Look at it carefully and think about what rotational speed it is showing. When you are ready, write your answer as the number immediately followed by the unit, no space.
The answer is 7250rpm
